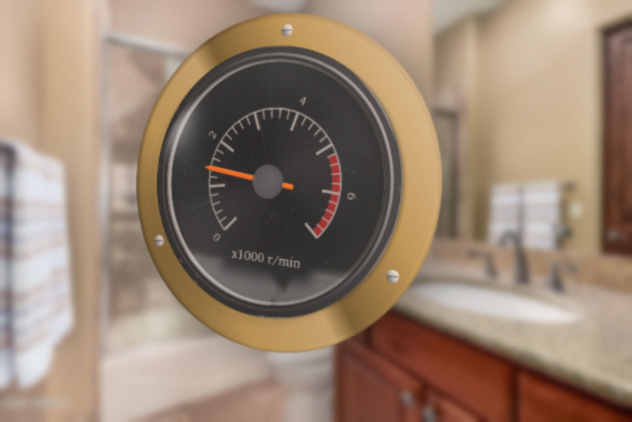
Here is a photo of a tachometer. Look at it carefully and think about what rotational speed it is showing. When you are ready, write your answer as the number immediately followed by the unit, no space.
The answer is 1400rpm
